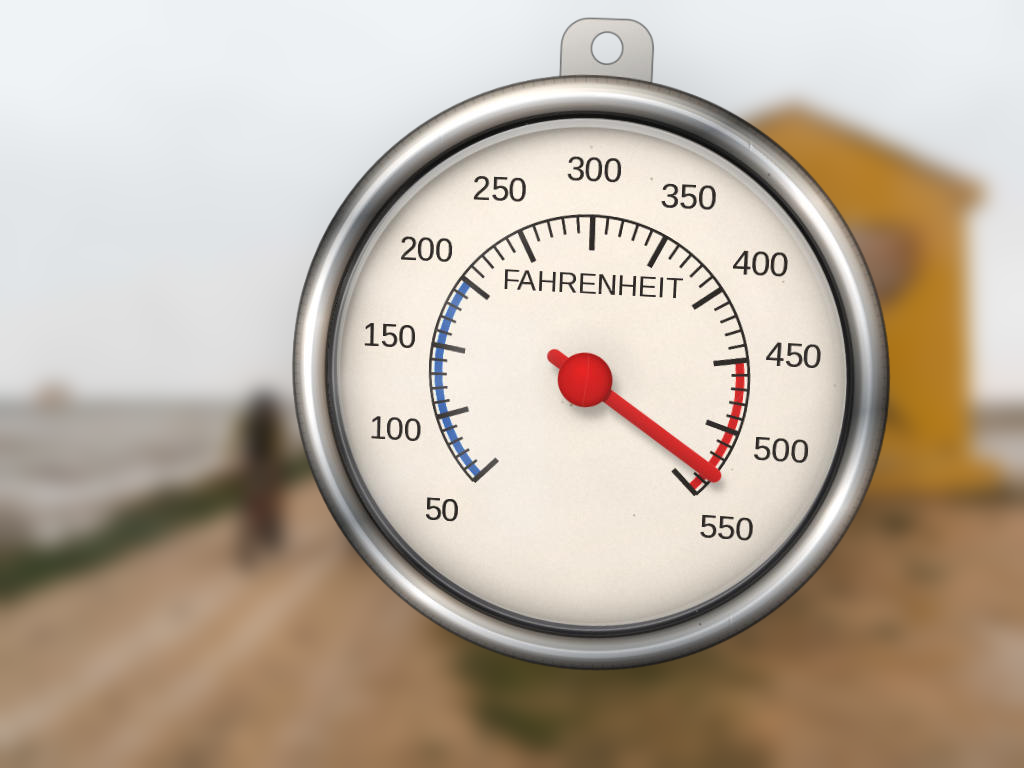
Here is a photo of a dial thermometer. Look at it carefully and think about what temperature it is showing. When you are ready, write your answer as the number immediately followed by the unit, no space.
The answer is 530°F
